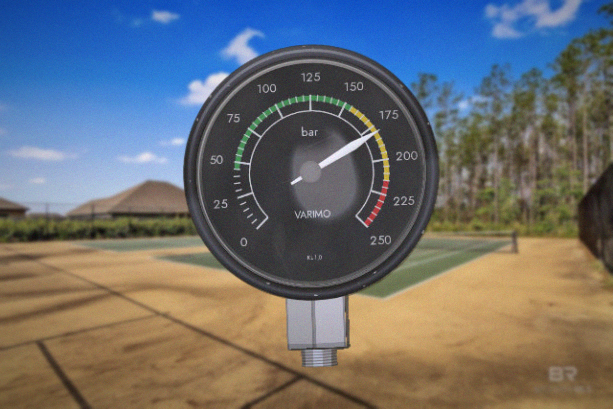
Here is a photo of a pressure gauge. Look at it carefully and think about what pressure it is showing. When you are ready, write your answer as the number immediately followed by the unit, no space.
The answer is 180bar
